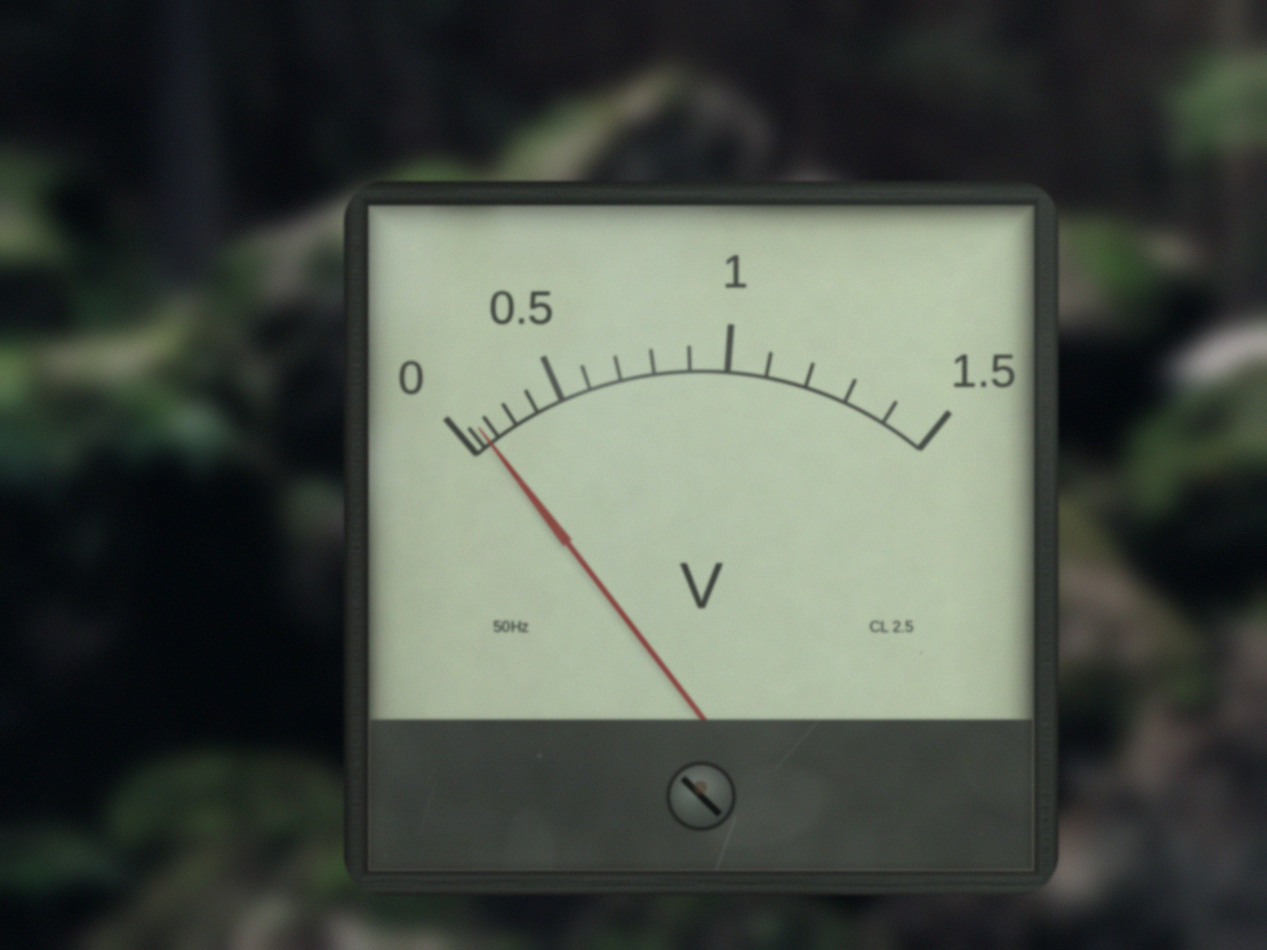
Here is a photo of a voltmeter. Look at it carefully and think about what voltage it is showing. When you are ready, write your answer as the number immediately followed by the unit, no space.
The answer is 0.15V
